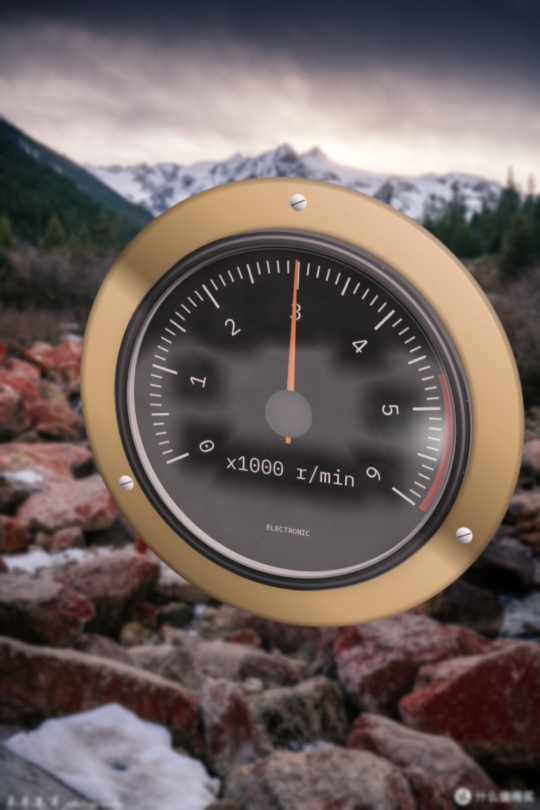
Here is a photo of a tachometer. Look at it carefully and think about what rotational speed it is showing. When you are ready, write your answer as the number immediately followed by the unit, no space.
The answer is 3000rpm
